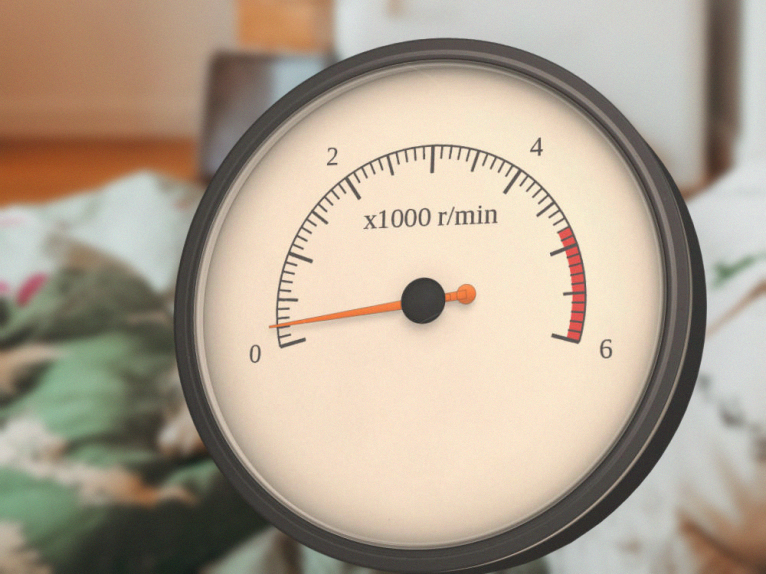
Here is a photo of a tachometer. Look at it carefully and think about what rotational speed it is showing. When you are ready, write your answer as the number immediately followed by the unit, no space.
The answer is 200rpm
